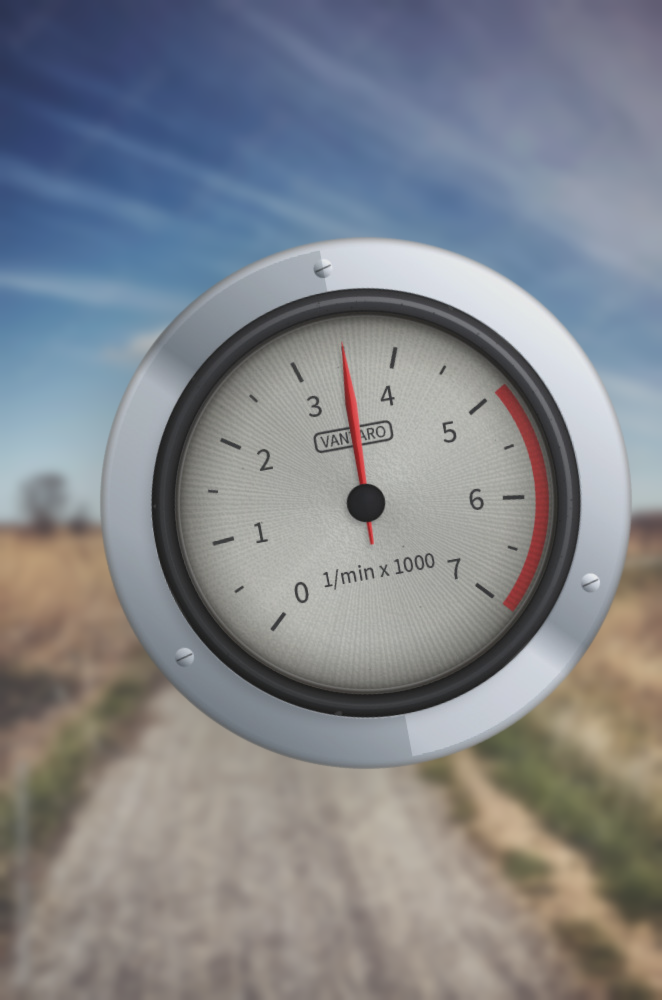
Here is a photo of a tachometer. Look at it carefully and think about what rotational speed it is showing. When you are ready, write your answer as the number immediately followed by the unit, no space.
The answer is 3500rpm
